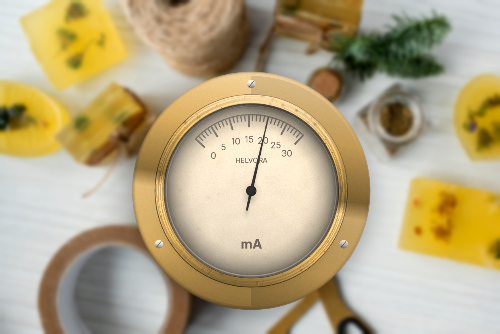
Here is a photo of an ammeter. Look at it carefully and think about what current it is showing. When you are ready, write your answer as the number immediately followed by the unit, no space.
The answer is 20mA
